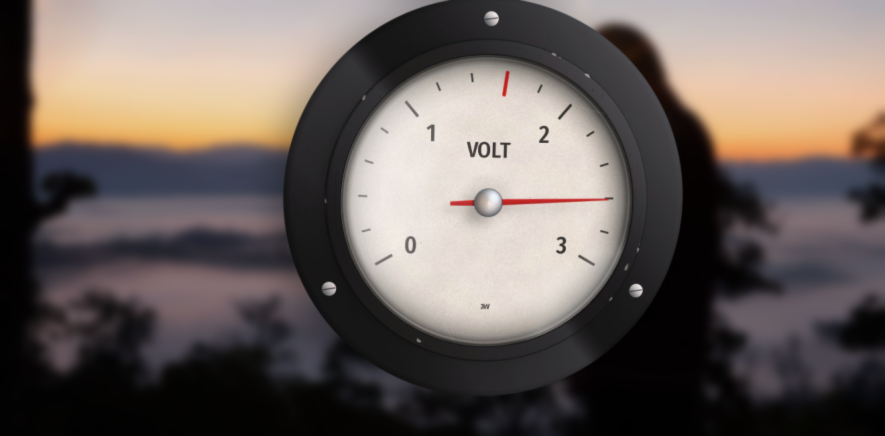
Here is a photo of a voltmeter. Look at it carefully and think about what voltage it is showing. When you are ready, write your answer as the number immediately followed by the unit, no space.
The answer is 2.6V
